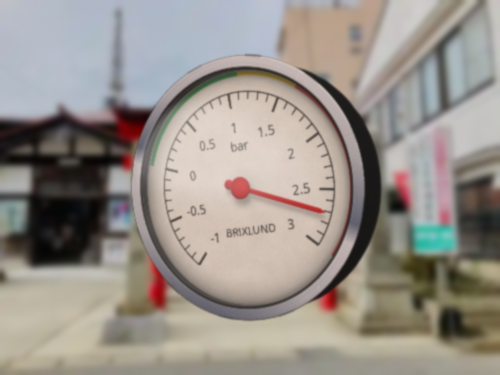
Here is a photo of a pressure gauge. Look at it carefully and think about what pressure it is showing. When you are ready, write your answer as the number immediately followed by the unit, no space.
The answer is 2.7bar
